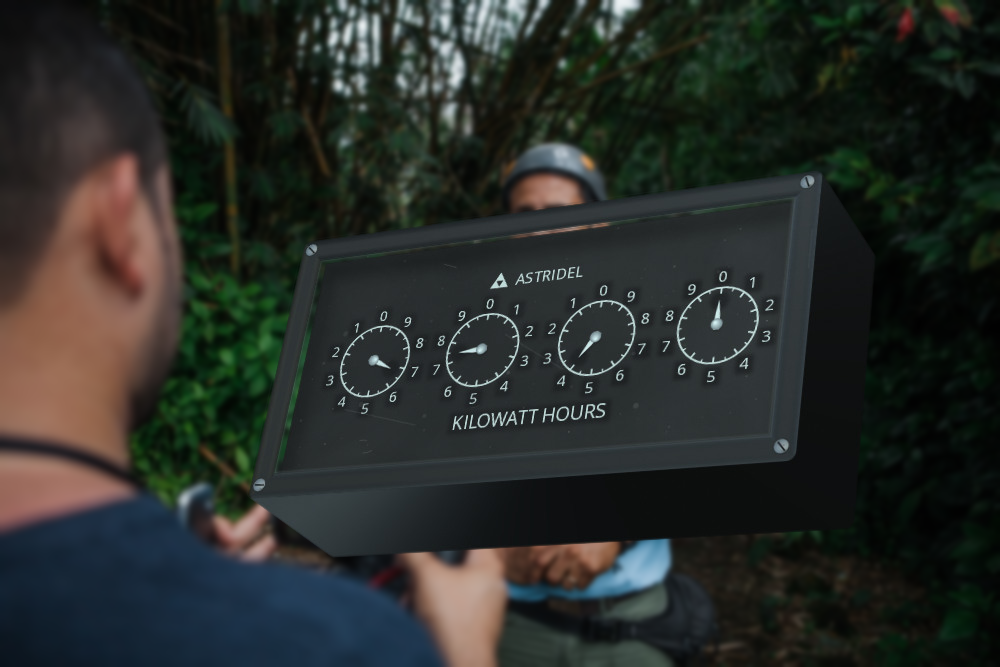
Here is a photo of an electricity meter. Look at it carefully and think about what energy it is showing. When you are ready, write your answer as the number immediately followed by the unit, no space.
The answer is 6740kWh
